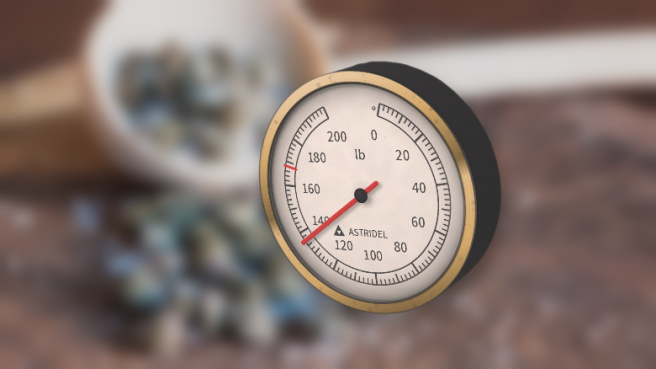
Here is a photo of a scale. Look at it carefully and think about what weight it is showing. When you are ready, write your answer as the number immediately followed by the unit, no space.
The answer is 136lb
